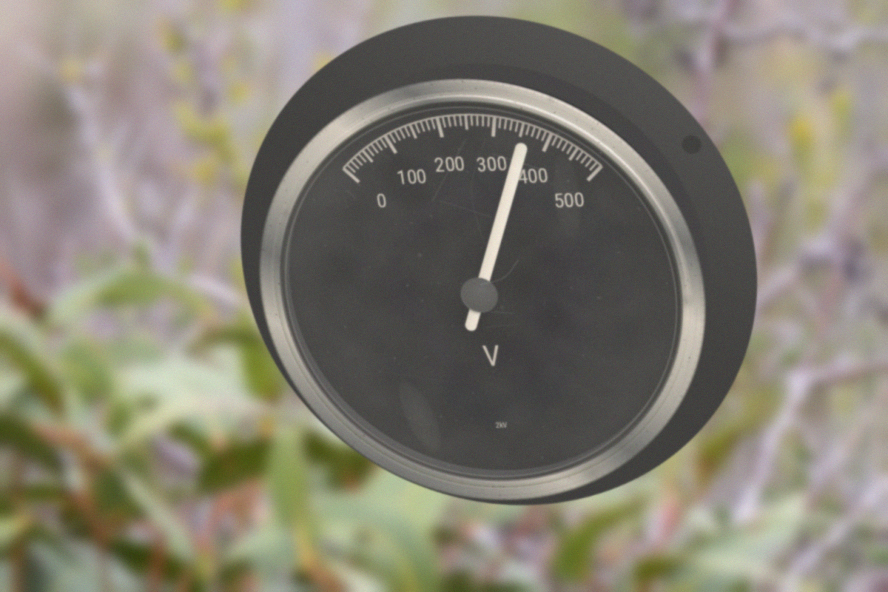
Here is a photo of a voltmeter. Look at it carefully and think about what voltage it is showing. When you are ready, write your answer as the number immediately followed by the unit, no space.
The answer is 360V
